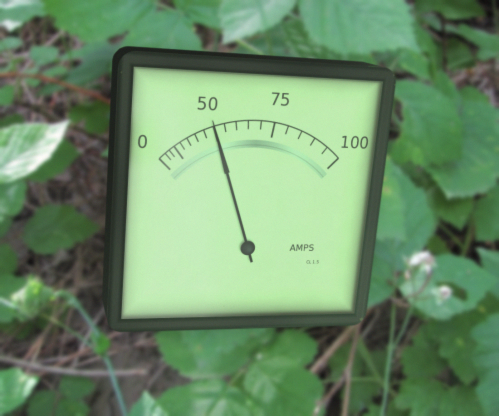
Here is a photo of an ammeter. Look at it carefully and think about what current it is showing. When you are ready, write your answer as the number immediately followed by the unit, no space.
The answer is 50A
